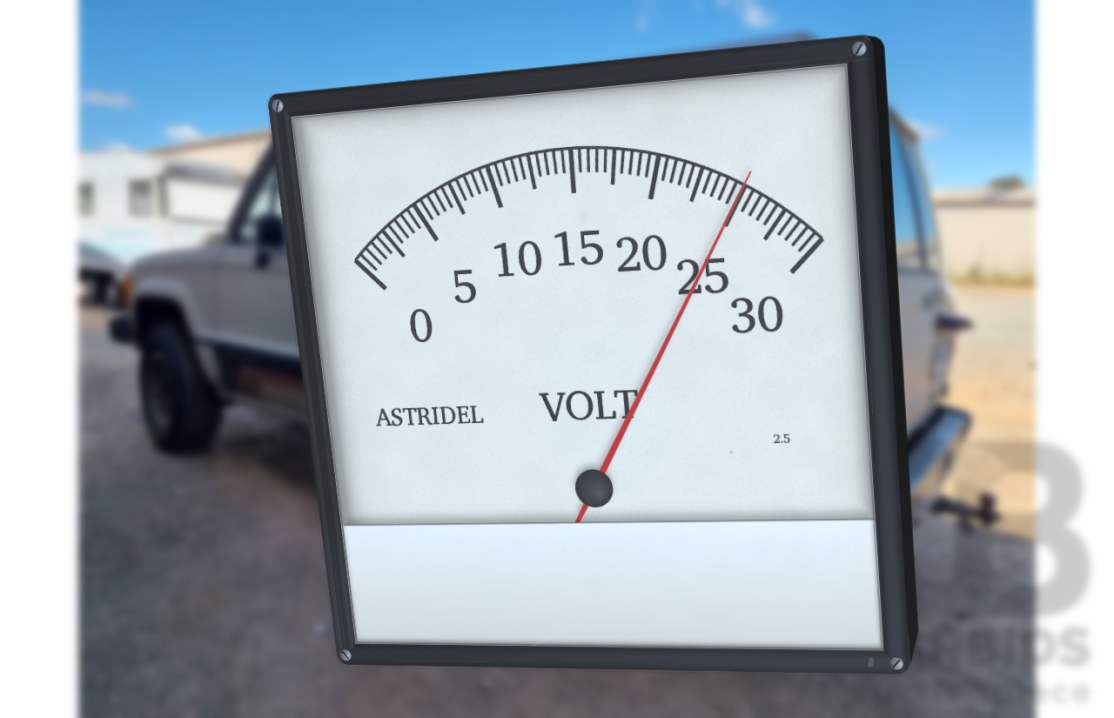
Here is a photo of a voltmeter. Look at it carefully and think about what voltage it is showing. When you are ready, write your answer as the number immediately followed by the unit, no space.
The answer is 25V
